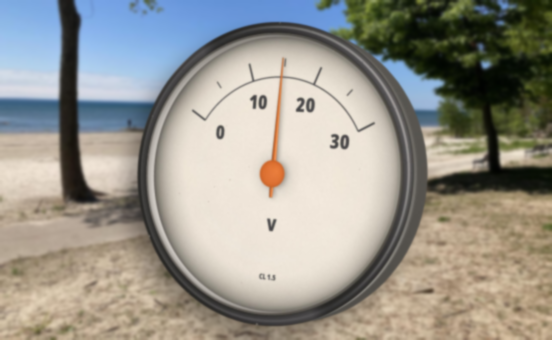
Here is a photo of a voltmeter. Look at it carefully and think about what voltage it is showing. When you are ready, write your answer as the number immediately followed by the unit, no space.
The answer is 15V
